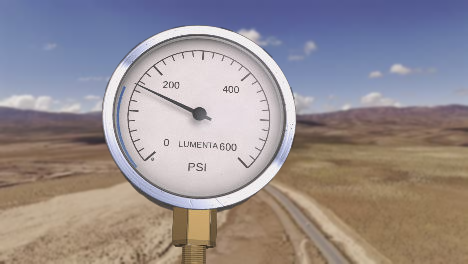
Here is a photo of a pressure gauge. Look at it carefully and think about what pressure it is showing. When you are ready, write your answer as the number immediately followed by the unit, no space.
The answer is 150psi
